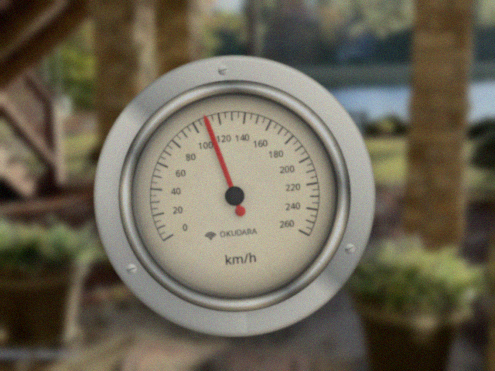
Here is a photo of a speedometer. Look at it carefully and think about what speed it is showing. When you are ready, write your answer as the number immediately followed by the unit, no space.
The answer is 110km/h
